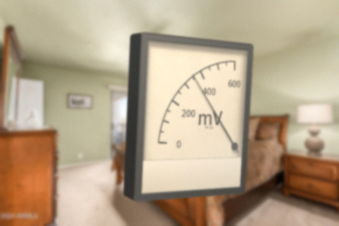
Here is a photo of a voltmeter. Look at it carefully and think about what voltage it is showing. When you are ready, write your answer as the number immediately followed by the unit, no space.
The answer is 350mV
